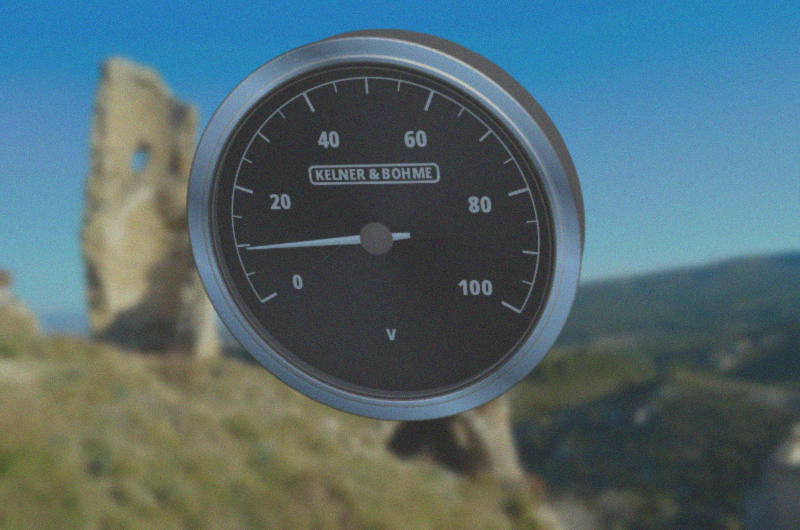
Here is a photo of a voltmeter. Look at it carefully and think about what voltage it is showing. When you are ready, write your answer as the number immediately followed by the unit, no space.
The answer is 10V
